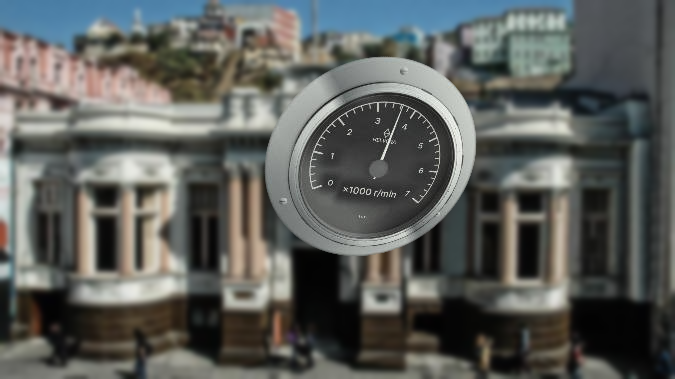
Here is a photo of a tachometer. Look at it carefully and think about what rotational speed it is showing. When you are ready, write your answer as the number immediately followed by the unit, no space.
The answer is 3600rpm
